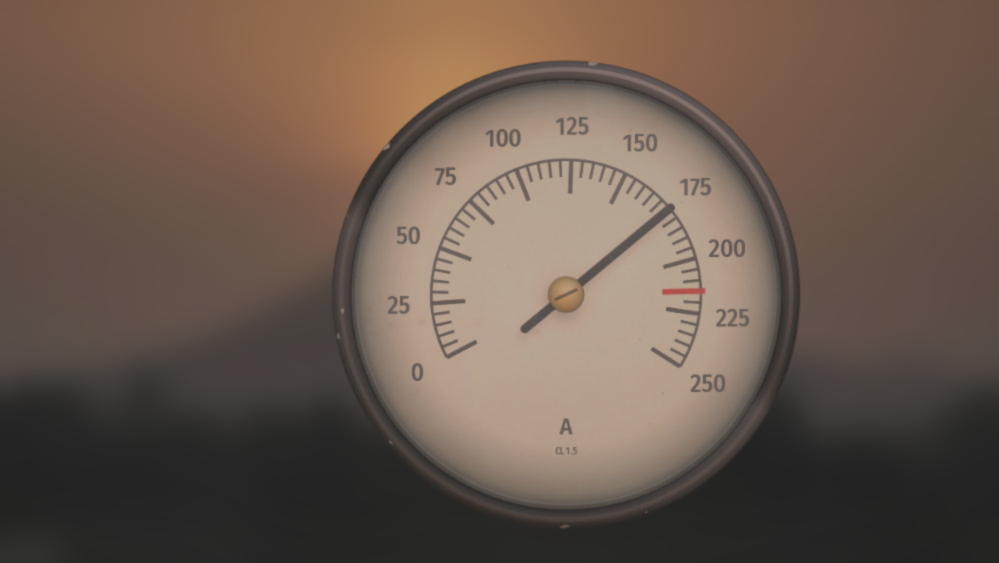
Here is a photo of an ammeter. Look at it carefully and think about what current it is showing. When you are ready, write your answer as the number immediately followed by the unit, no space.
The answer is 175A
